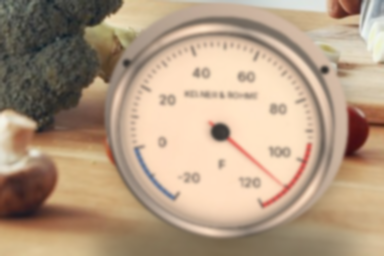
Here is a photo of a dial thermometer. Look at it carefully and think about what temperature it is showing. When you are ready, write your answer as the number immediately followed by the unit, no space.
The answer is 110°F
